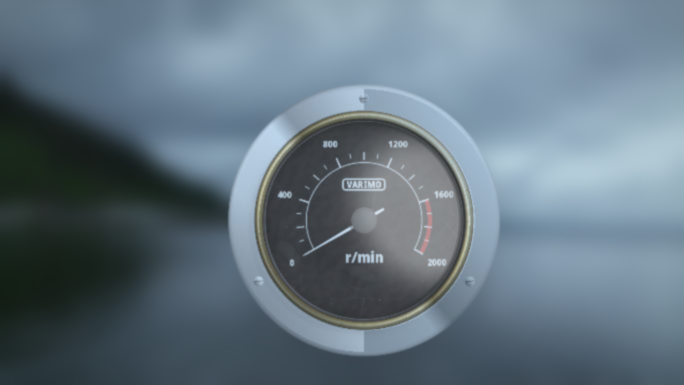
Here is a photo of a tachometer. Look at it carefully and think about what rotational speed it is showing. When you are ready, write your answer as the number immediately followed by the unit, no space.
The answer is 0rpm
